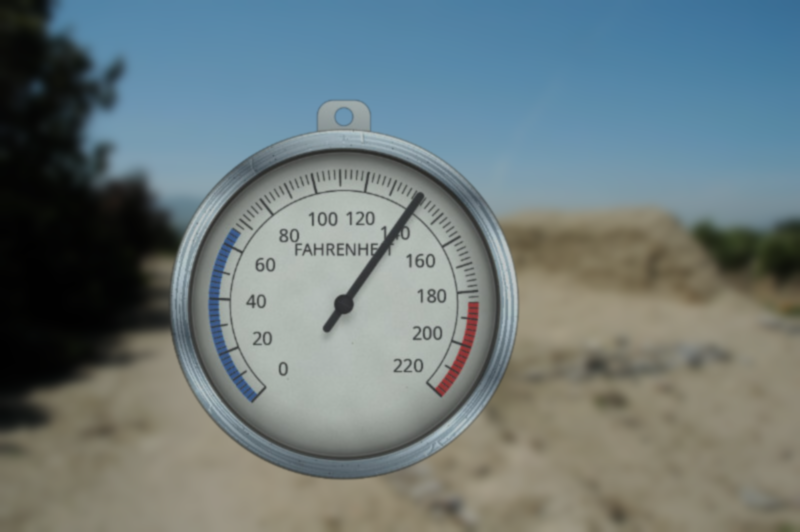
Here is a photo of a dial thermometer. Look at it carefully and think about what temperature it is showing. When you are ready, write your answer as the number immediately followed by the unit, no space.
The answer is 140°F
